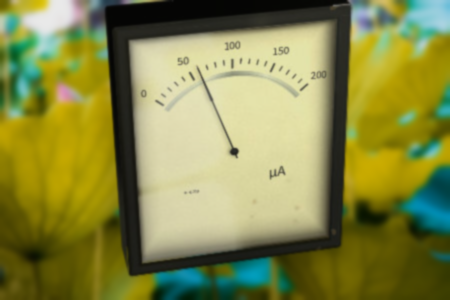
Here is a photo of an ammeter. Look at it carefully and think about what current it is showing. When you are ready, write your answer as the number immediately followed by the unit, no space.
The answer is 60µA
